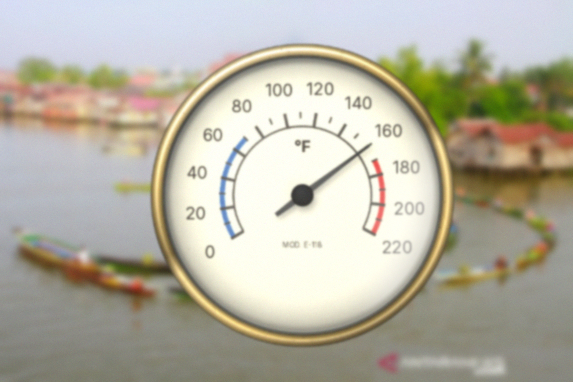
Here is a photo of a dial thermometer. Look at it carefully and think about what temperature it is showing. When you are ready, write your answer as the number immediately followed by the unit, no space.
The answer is 160°F
